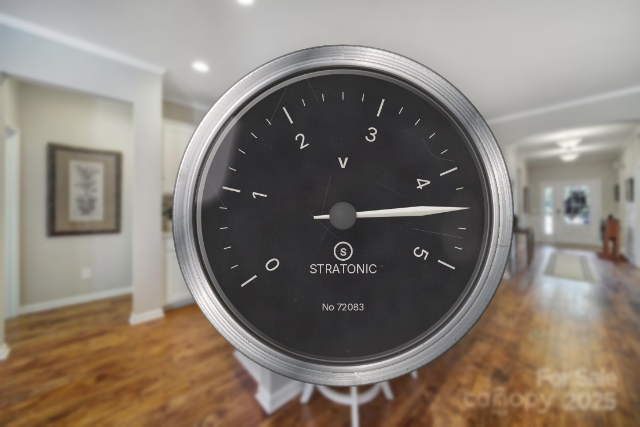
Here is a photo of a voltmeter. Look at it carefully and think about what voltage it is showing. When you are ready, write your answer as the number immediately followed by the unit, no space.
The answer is 4.4V
